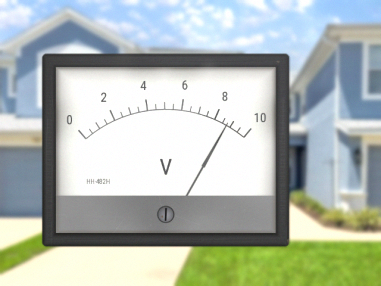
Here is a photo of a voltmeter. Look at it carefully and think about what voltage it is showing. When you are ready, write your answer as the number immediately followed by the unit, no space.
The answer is 8.75V
